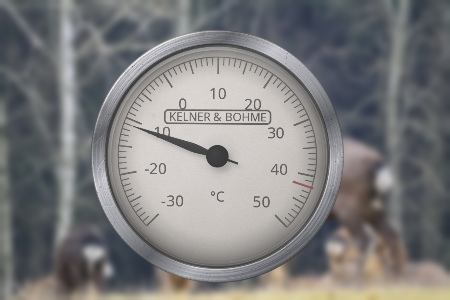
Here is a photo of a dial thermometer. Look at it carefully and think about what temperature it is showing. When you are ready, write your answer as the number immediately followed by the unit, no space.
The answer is -11°C
